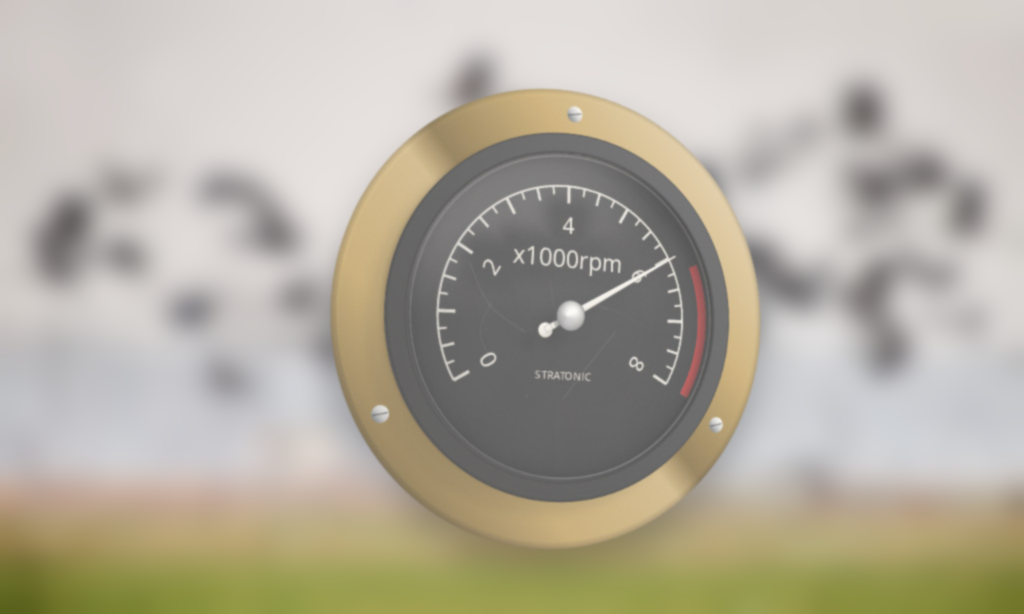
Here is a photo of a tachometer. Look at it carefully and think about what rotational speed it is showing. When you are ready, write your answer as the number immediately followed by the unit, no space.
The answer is 6000rpm
